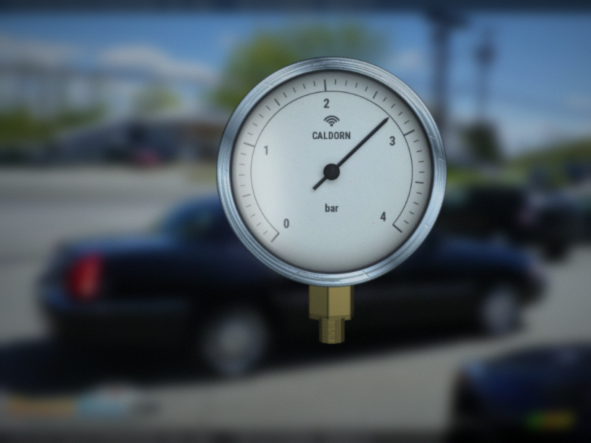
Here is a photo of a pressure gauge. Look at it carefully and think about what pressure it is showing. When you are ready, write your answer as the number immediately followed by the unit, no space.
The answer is 2.75bar
